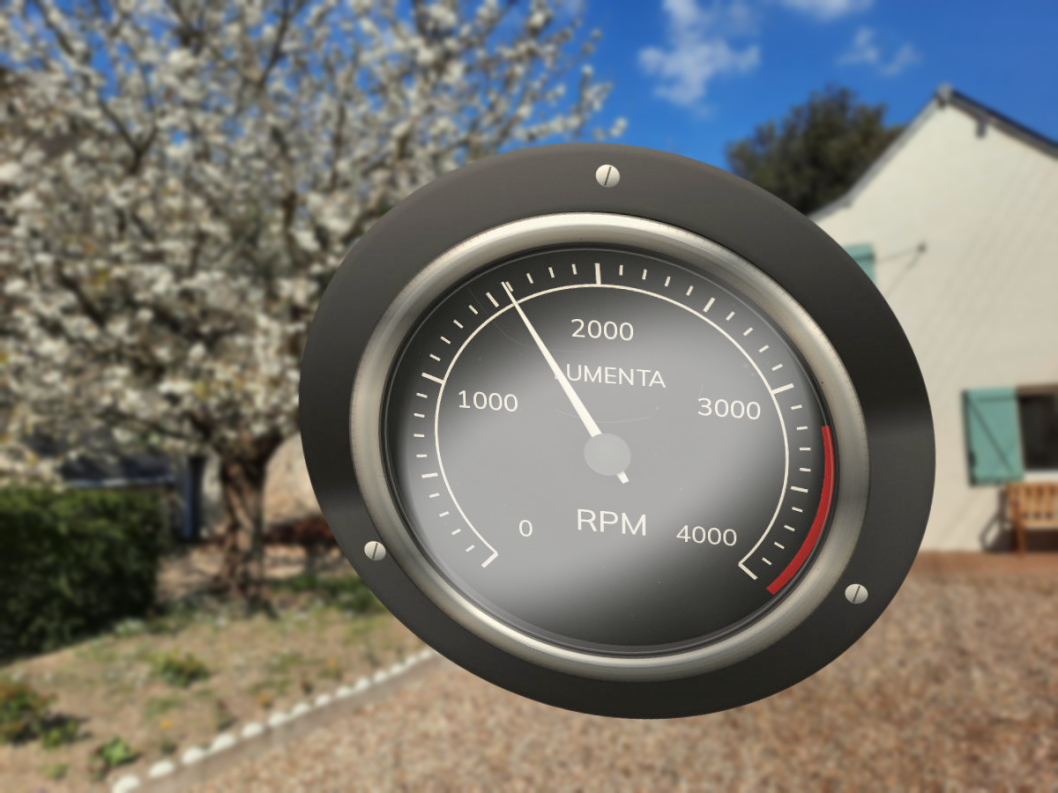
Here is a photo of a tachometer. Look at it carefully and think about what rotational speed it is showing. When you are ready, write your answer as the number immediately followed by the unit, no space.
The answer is 1600rpm
